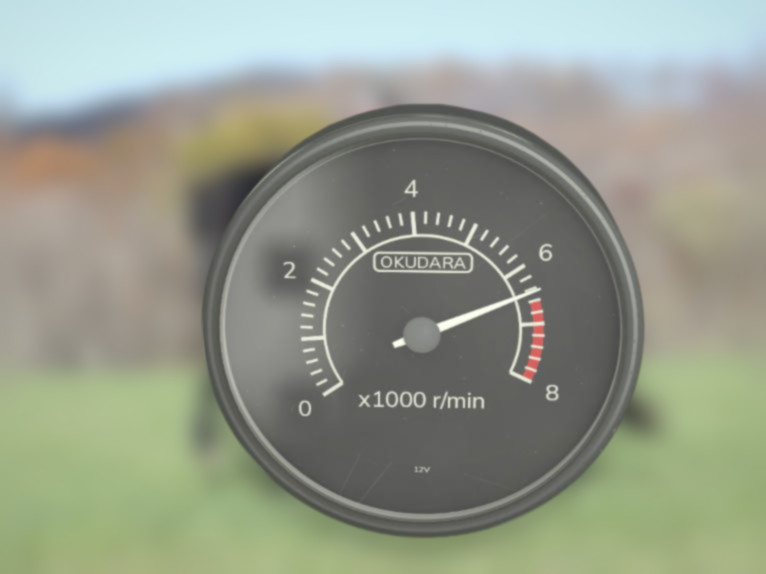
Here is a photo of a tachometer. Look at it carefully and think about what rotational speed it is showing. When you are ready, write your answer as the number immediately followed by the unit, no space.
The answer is 6400rpm
